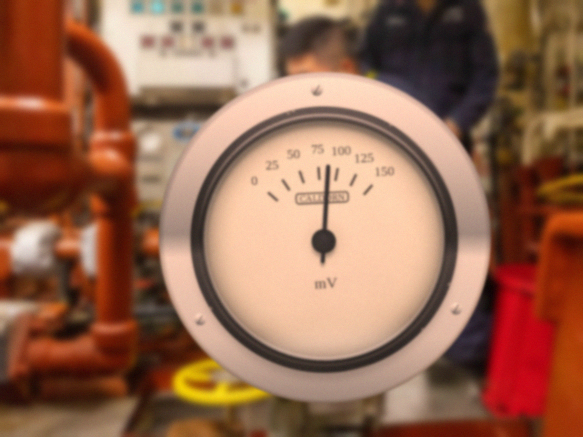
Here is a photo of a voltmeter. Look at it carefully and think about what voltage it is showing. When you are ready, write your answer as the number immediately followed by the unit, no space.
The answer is 87.5mV
